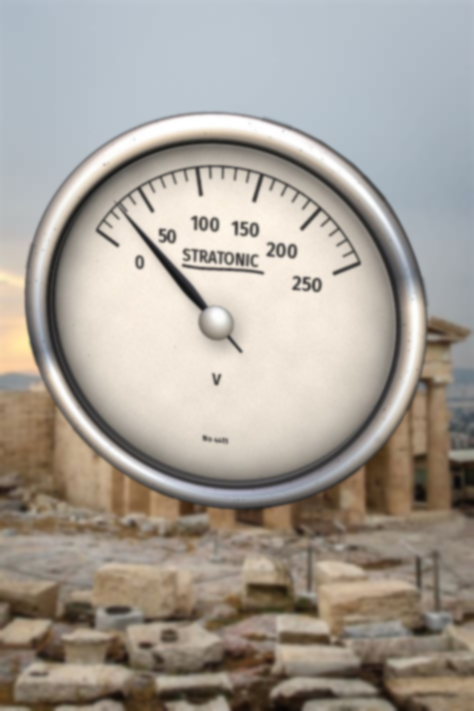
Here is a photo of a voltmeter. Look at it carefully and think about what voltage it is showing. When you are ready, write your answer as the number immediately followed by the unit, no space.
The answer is 30V
